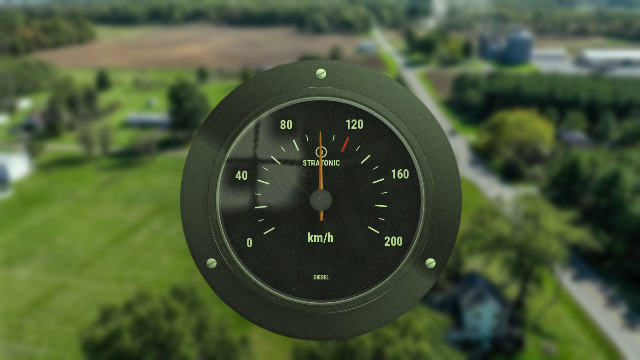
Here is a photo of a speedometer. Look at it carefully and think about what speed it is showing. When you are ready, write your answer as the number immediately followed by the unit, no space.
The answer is 100km/h
